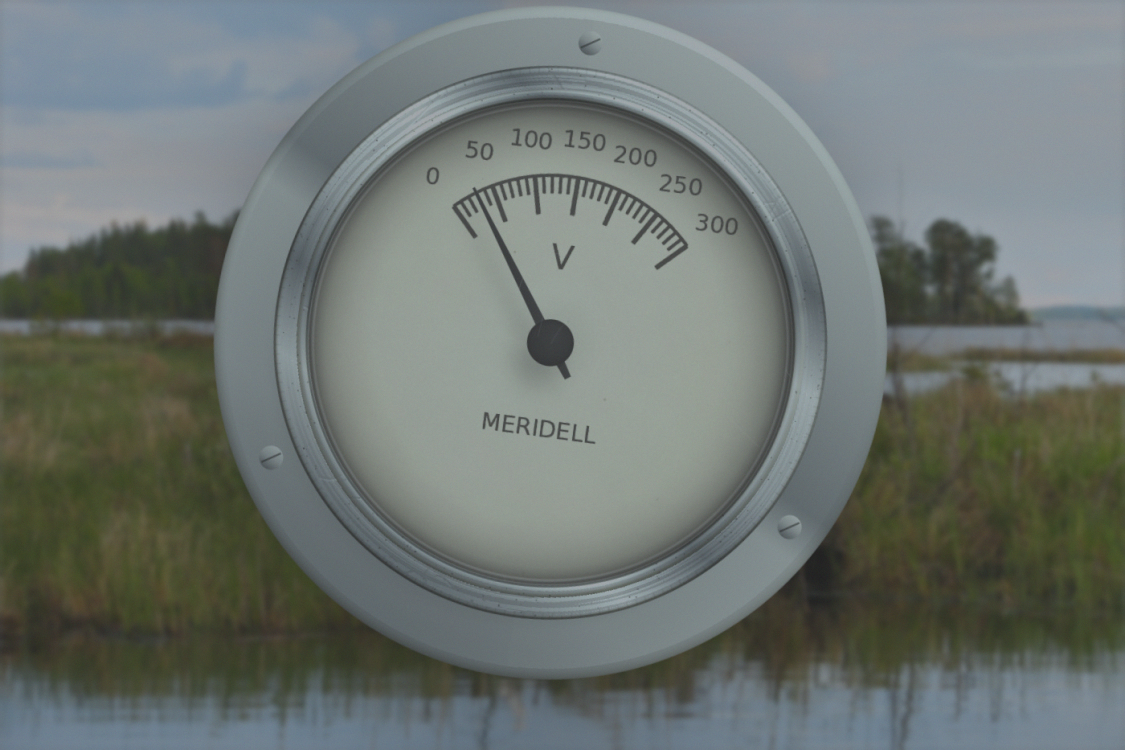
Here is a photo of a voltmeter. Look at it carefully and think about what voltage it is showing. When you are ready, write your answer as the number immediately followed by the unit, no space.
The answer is 30V
